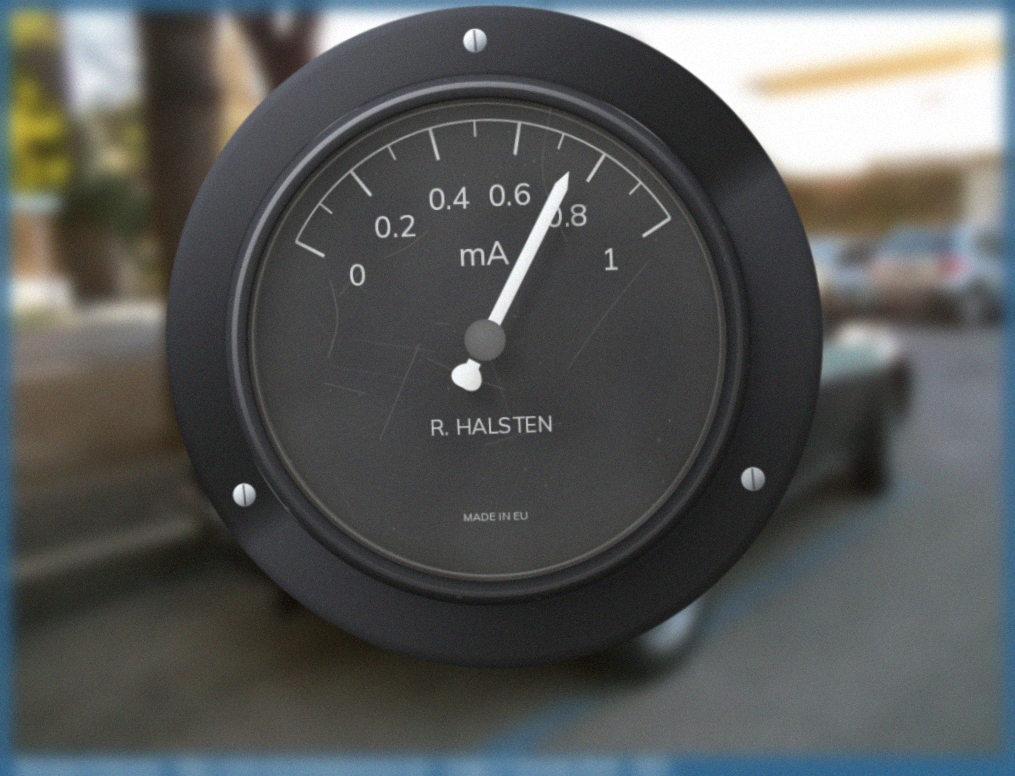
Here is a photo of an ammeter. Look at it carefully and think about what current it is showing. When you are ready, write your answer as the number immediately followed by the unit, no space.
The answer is 0.75mA
